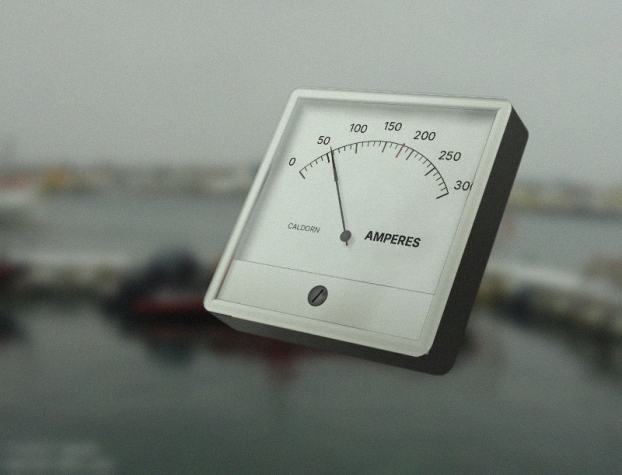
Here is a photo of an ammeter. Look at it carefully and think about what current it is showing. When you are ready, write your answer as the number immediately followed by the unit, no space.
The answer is 60A
